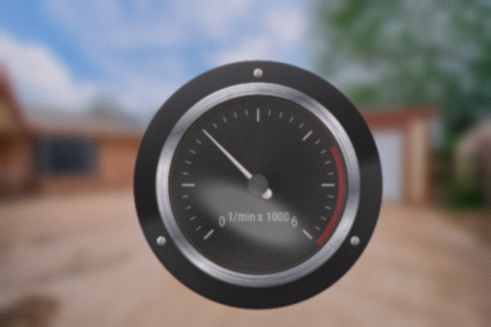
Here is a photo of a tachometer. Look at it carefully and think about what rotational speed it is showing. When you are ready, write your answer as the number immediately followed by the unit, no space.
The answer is 2000rpm
